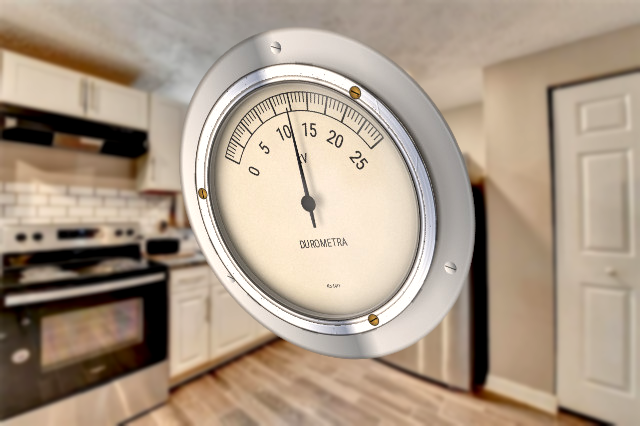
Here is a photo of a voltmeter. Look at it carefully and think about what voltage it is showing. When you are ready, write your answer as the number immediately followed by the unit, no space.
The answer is 12.5kV
